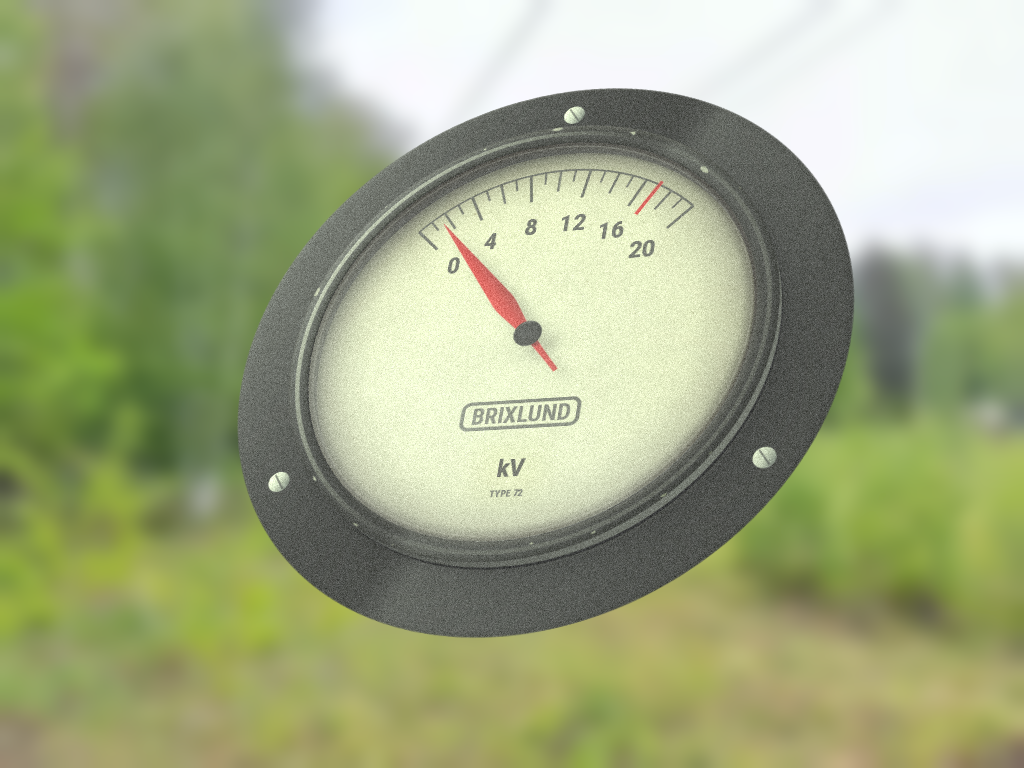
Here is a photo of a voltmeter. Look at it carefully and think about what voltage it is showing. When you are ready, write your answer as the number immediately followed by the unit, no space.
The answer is 1.5kV
